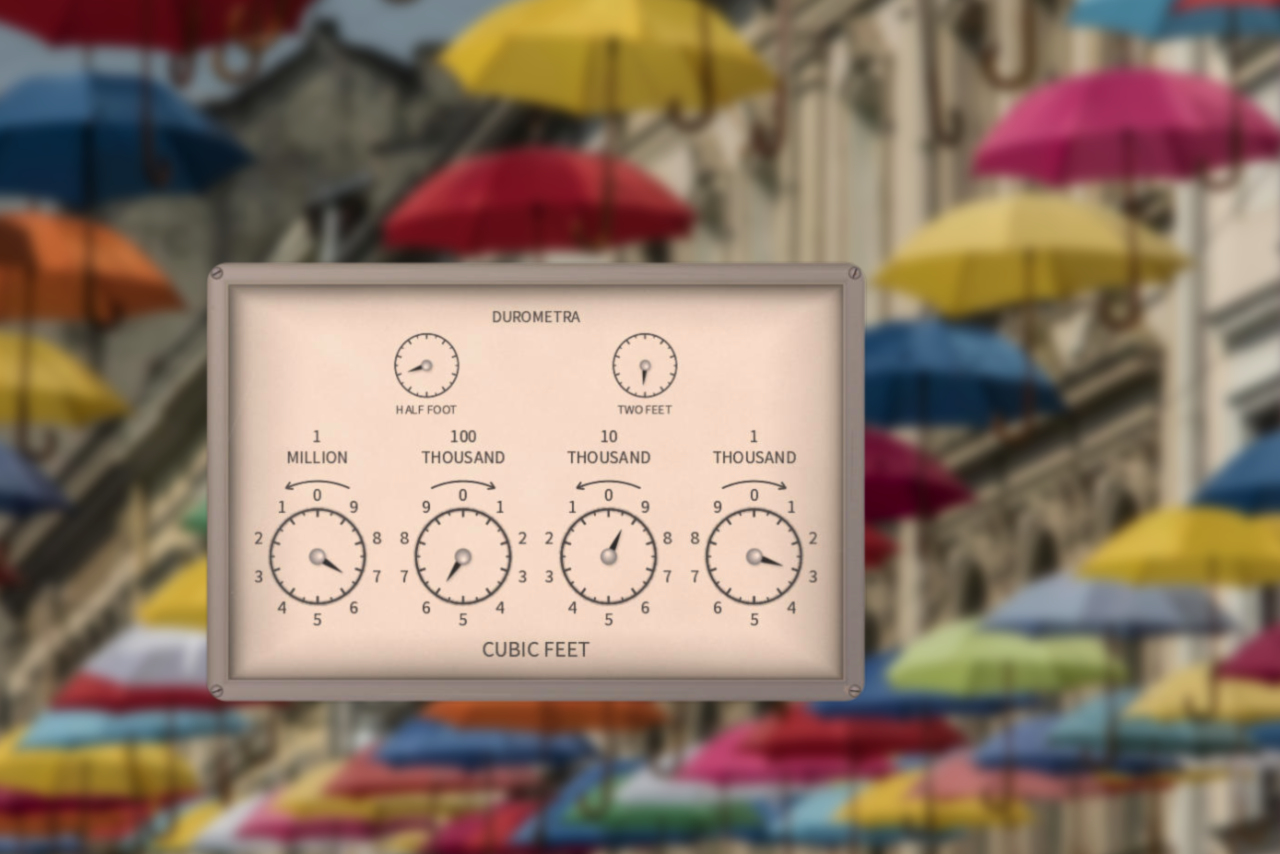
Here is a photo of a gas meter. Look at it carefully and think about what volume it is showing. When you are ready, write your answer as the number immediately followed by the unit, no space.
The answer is 659300ft³
